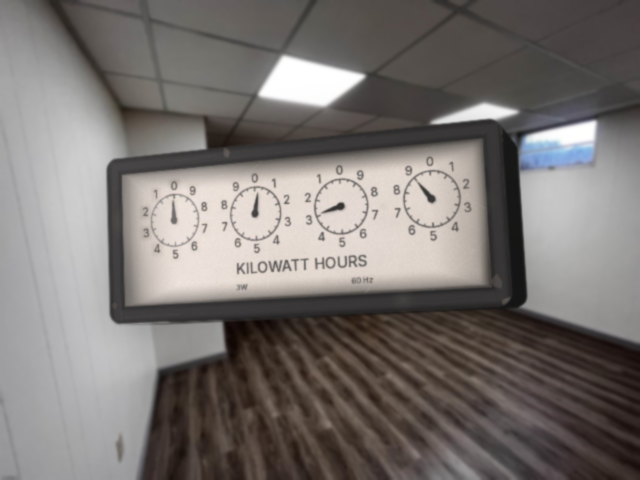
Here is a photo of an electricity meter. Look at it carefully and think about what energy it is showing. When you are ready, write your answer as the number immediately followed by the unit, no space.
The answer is 29kWh
